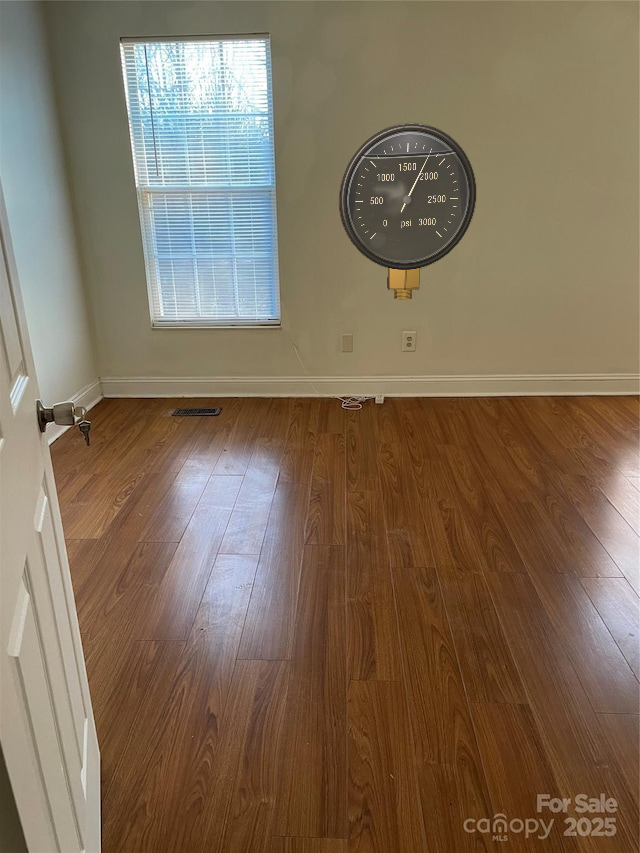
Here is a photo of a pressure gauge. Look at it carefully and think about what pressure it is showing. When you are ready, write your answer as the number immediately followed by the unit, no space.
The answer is 1800psi
